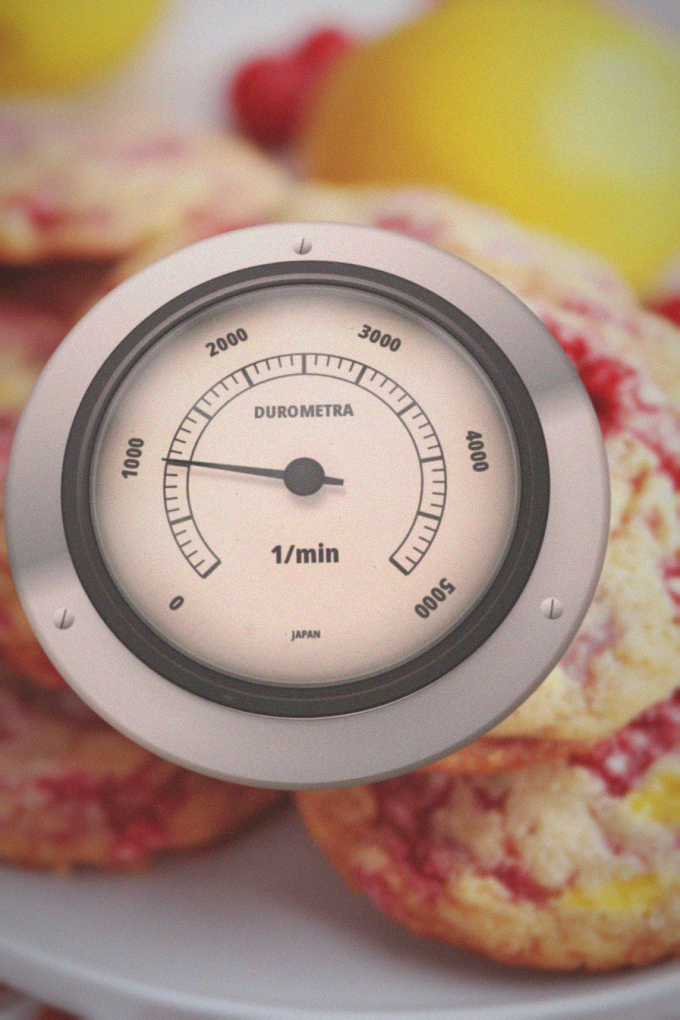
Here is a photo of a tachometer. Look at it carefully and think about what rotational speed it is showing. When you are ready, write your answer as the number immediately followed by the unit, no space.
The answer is 1000rpm
